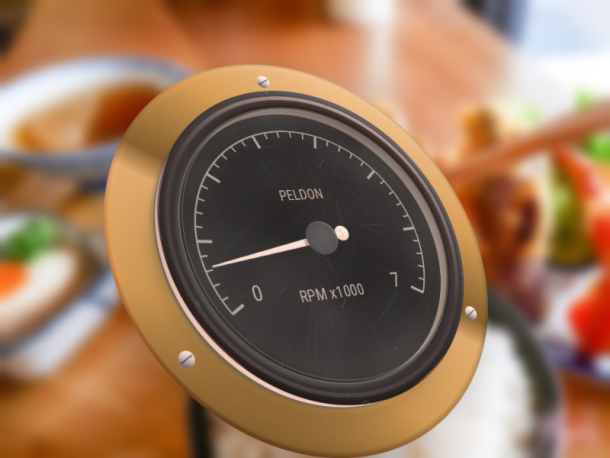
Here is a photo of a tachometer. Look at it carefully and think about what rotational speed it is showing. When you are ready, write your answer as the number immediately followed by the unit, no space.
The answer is 600rpm
